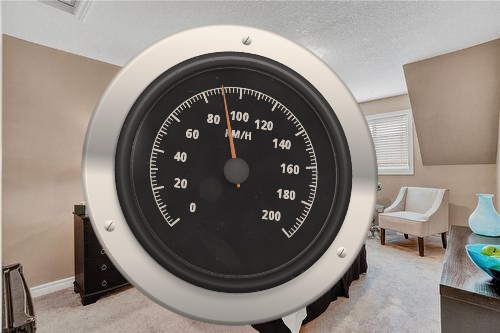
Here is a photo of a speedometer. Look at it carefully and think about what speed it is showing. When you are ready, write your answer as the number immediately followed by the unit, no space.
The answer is 90km/h
